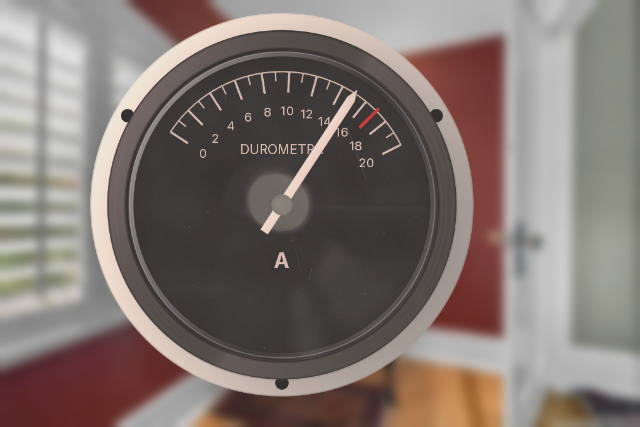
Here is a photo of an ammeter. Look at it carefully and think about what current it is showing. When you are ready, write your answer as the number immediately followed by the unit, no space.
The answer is 15A
